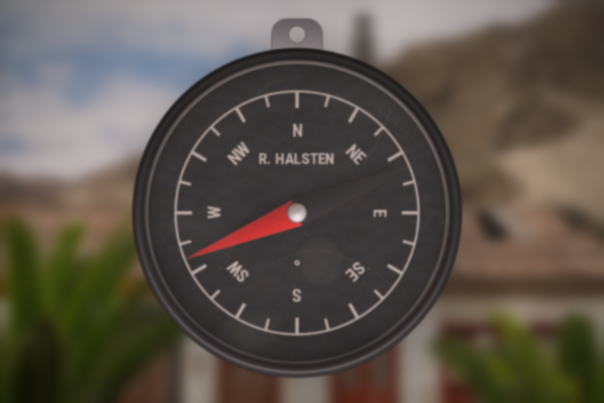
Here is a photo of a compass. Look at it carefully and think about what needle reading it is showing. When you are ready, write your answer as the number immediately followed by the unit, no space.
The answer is 247.5°
